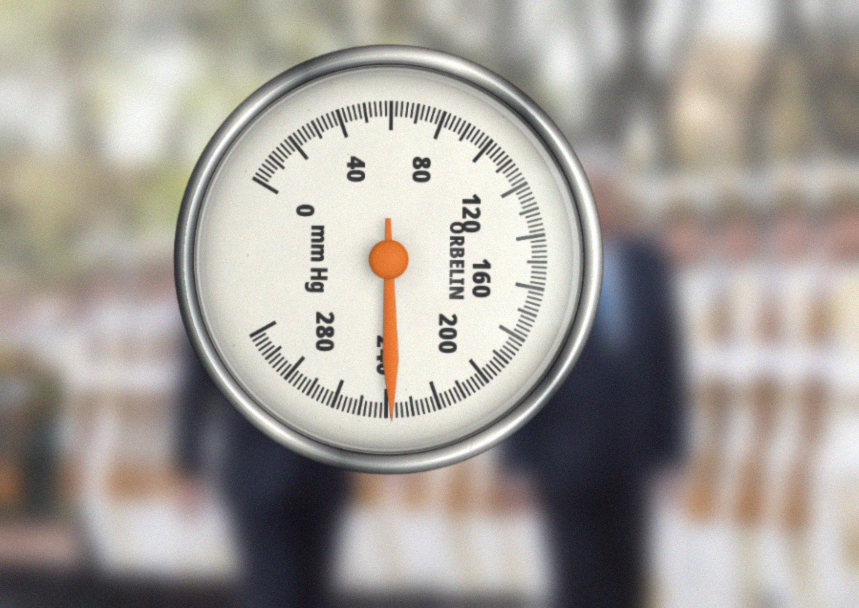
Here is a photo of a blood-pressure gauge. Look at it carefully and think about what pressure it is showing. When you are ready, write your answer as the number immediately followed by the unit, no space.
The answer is 238mmHg
